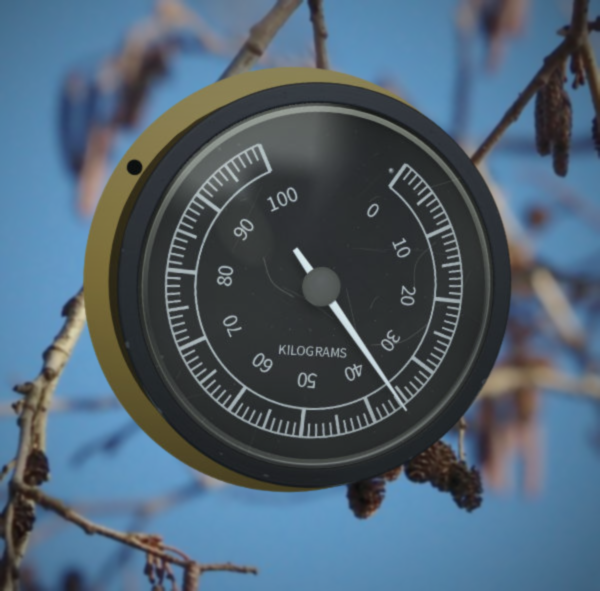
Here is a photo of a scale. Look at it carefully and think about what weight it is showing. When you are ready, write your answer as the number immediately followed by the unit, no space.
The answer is 36kg
